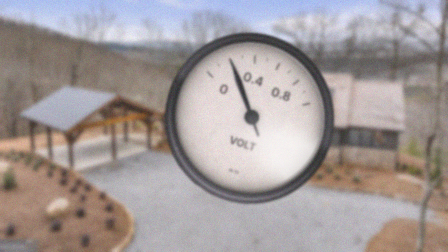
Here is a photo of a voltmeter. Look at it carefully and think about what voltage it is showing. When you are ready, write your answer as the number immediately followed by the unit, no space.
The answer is 0.2V
